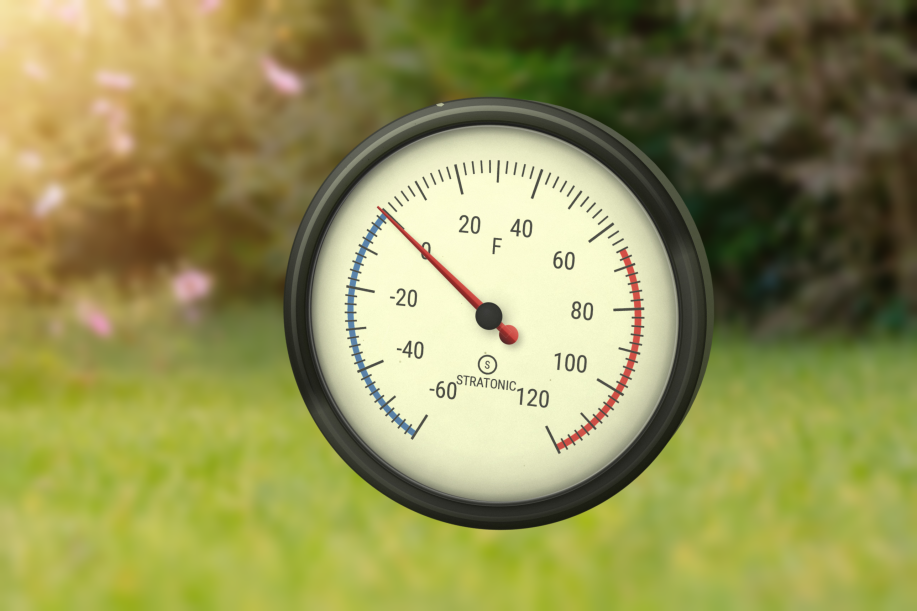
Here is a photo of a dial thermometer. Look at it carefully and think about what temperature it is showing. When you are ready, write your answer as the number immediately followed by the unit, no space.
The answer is 0°F
